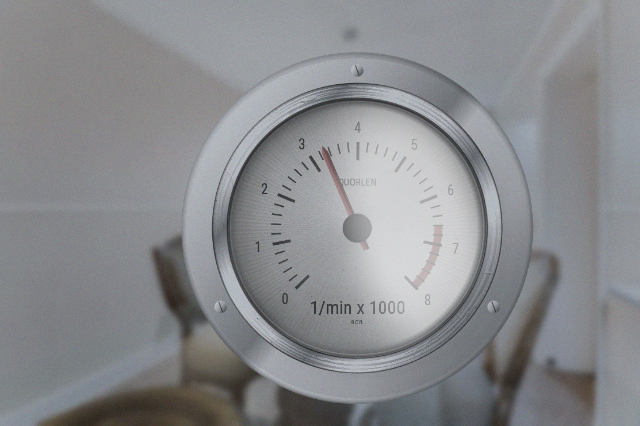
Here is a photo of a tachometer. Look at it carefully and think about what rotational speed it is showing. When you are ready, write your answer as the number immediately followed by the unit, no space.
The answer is 3300rpm
